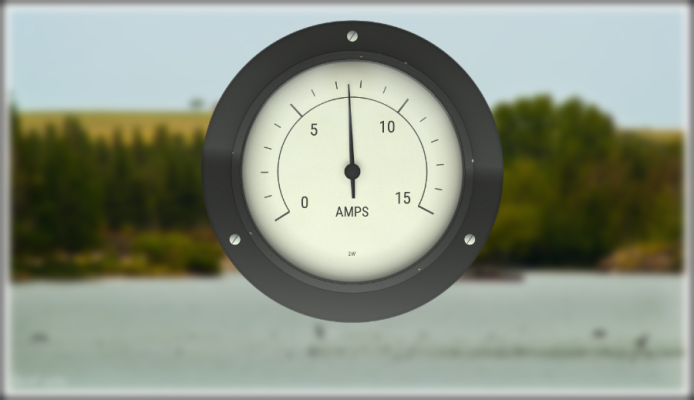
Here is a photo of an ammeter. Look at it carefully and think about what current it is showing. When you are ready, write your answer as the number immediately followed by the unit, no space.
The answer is 7.5A
